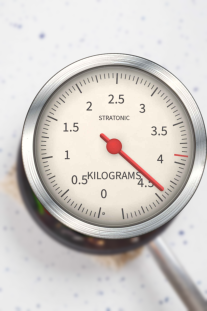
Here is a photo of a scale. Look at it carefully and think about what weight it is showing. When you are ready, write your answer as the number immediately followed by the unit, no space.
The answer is 4.4kg
